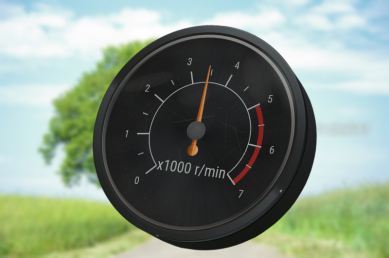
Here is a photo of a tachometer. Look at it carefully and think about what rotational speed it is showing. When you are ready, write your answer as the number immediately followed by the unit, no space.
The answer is 3500rpm
